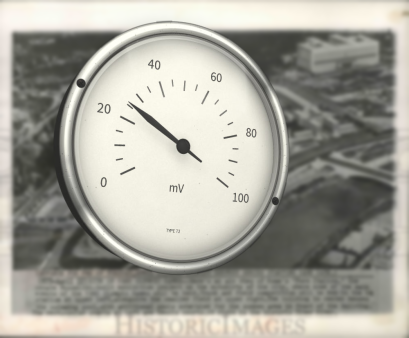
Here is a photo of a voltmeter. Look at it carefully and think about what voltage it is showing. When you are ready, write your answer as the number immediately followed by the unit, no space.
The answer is 25mV
